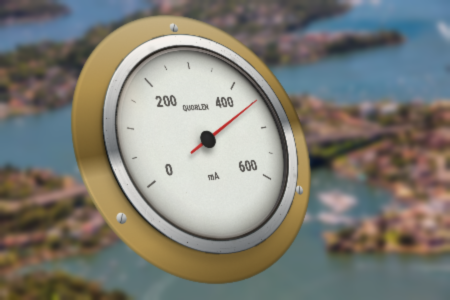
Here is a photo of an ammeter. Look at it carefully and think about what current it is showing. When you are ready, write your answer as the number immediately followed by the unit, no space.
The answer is 450mA
